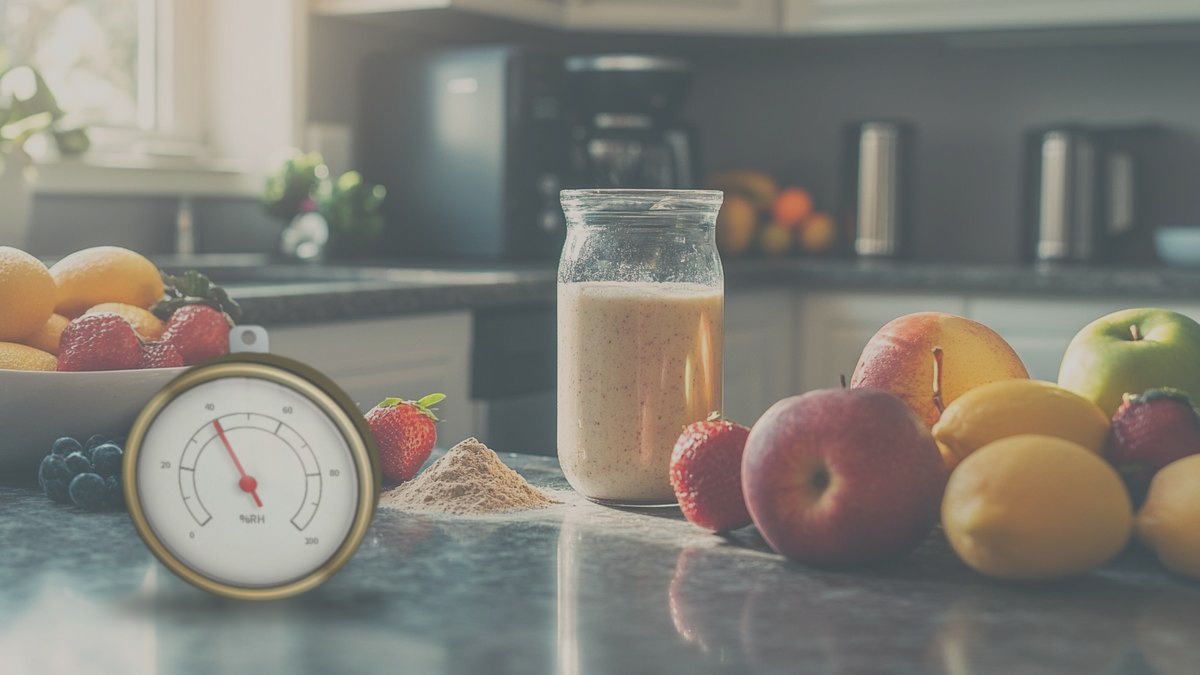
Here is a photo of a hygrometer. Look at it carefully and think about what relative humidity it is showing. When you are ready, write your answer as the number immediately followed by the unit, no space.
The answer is 40%
